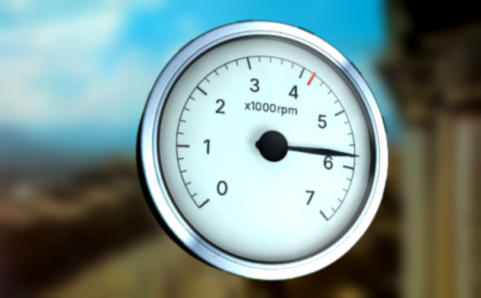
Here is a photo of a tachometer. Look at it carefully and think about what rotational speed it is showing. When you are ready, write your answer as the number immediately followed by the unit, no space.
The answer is 5800rpm
